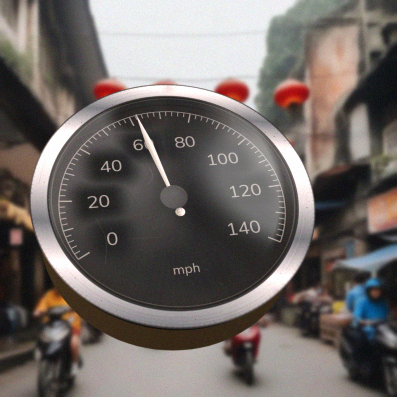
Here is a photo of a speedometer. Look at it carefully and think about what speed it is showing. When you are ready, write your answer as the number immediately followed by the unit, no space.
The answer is 62mph
